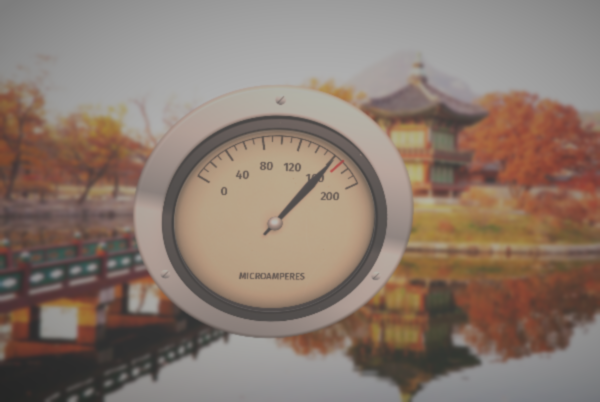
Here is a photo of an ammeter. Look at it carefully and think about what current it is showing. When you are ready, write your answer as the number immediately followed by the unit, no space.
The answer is 160µA
